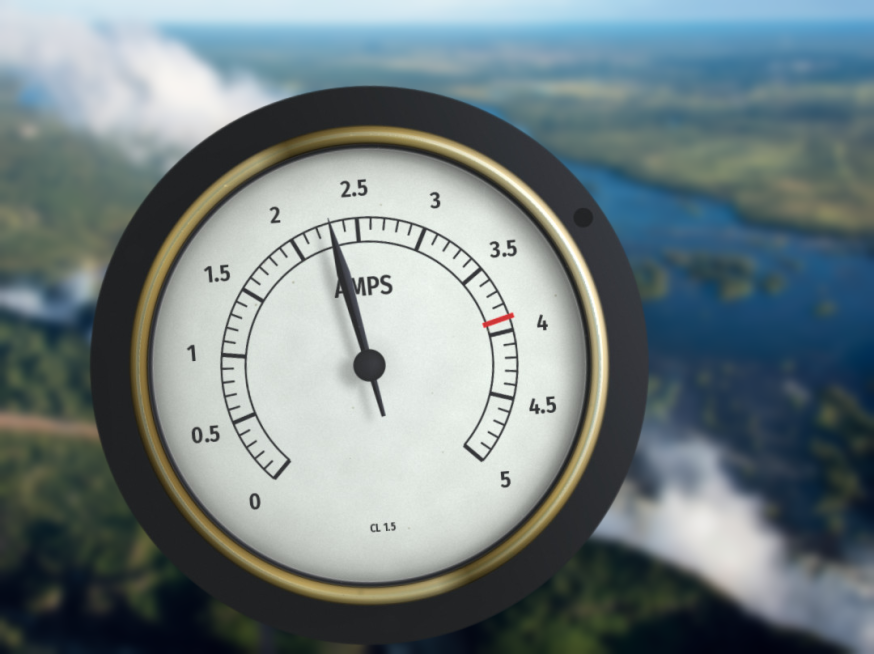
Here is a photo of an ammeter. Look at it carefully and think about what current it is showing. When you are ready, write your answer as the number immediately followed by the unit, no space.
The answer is 2.3A
